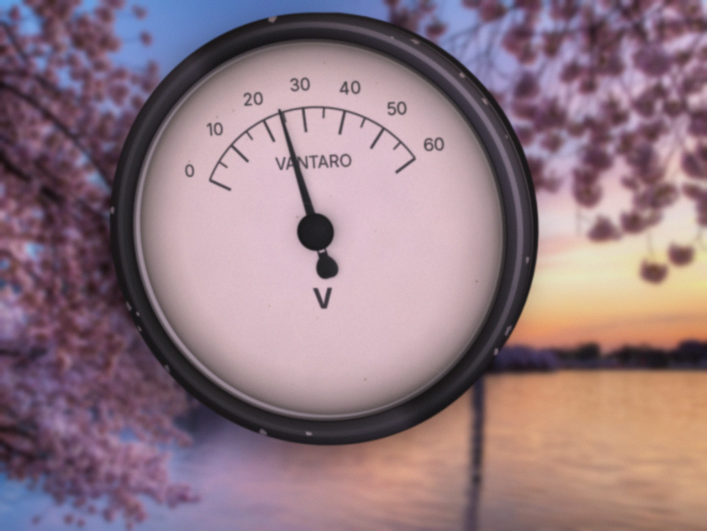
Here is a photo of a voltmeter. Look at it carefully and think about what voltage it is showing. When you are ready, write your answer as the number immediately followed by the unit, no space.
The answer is 25V
